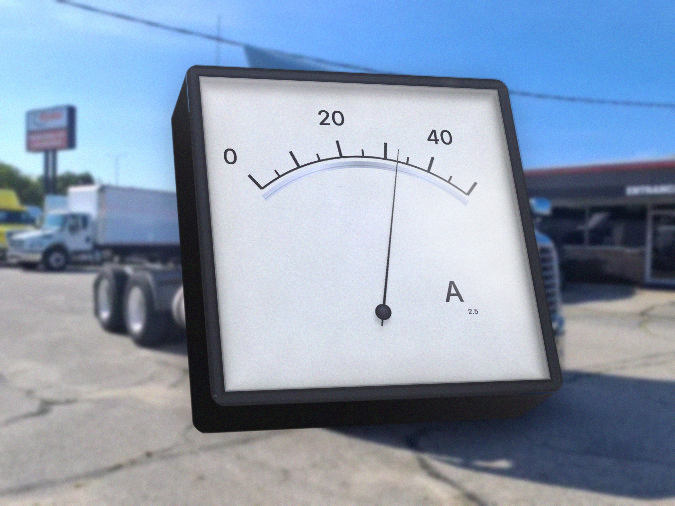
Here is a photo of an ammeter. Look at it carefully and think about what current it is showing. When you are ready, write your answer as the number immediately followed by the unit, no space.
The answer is 32.5A
